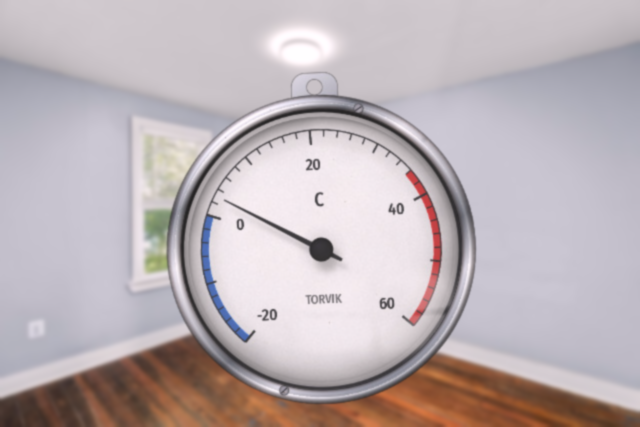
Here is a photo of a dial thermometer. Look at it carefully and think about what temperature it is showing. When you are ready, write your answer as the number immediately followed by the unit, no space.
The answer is 3°C
